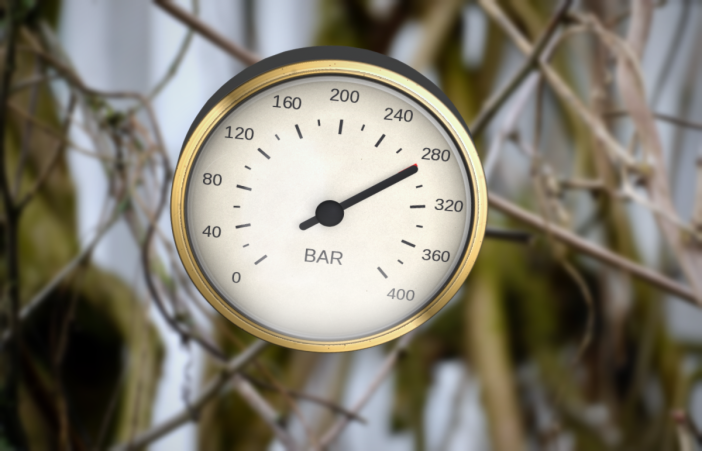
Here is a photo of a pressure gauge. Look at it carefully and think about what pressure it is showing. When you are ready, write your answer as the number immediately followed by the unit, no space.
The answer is 280bar
